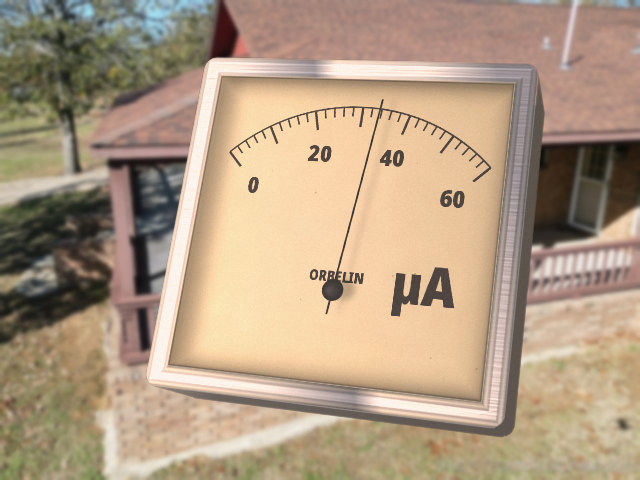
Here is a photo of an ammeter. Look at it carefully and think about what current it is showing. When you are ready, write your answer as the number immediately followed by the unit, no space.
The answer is 34µA
